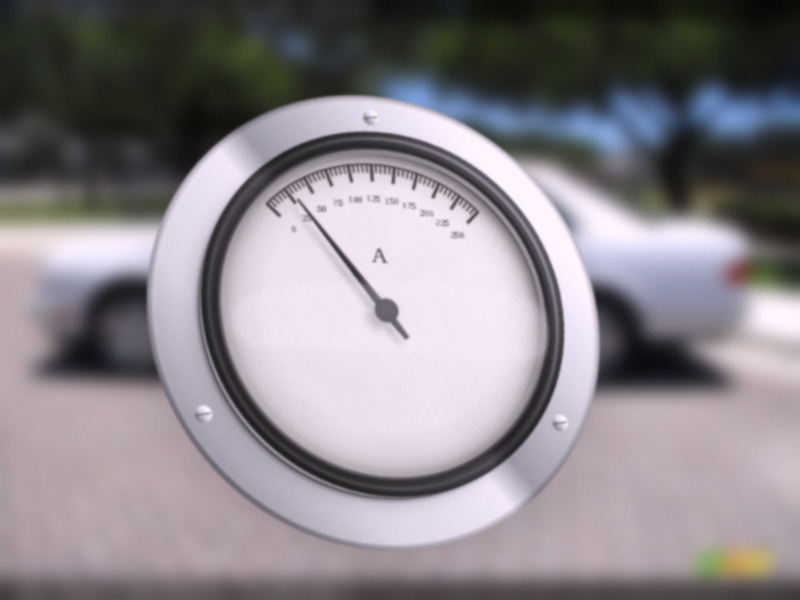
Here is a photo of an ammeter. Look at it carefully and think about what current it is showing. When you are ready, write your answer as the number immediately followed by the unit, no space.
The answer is 25A
